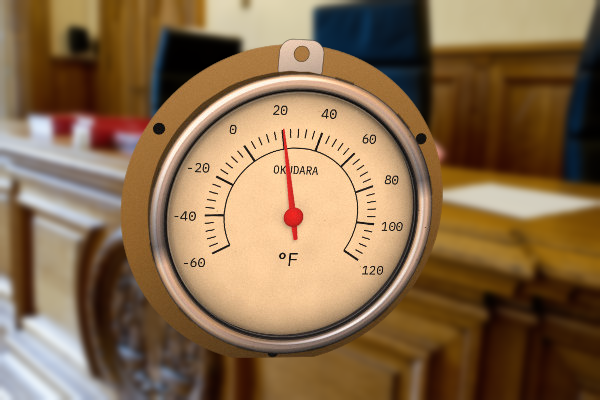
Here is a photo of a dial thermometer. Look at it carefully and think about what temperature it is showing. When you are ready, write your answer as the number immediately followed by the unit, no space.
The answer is 20°F
